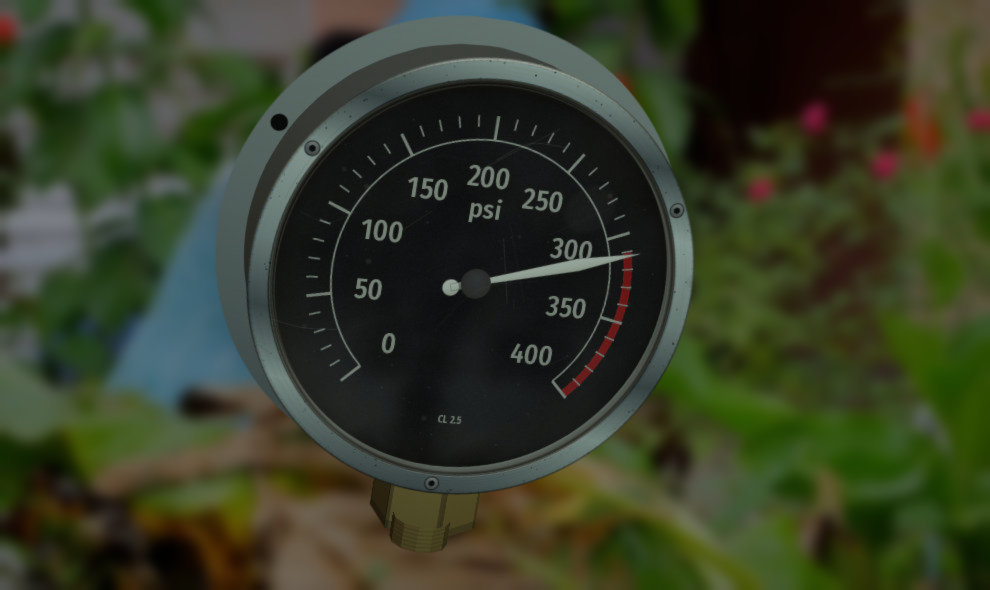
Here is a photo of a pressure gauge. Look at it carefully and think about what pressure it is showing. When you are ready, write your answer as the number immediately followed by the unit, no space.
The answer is 310psi
